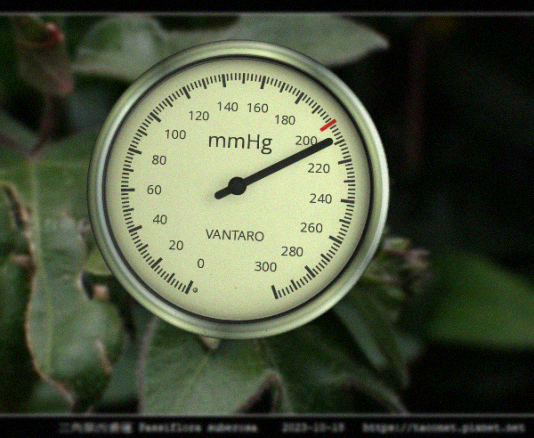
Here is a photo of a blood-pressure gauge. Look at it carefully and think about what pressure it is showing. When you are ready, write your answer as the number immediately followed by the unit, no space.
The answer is 208mmHg
